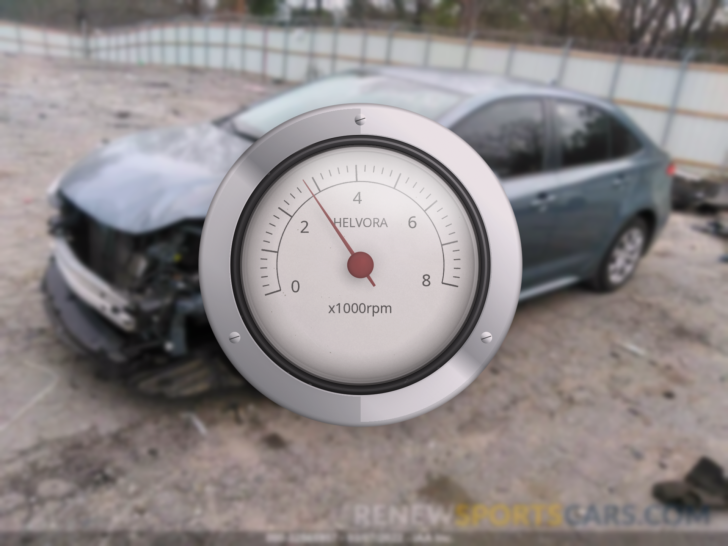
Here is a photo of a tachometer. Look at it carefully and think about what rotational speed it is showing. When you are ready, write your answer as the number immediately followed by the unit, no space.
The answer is 2800rpm
